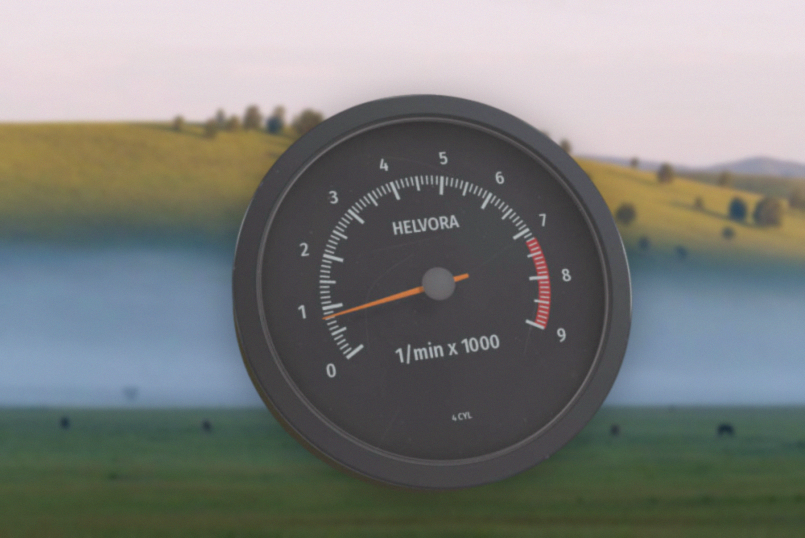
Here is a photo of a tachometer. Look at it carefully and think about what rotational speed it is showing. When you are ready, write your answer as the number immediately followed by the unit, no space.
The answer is 800rpm
